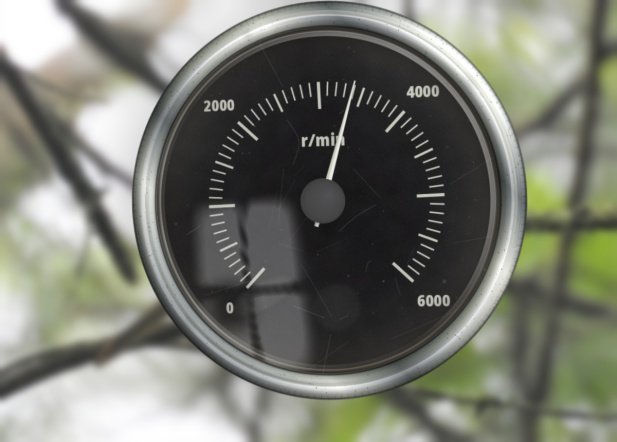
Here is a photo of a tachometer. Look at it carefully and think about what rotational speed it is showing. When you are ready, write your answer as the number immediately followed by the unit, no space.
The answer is 3400rpm
